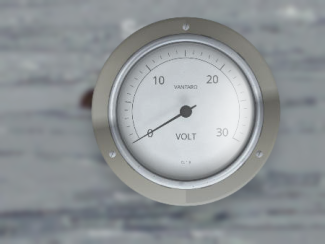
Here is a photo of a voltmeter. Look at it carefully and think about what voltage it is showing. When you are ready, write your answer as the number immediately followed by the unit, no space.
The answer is 0V
